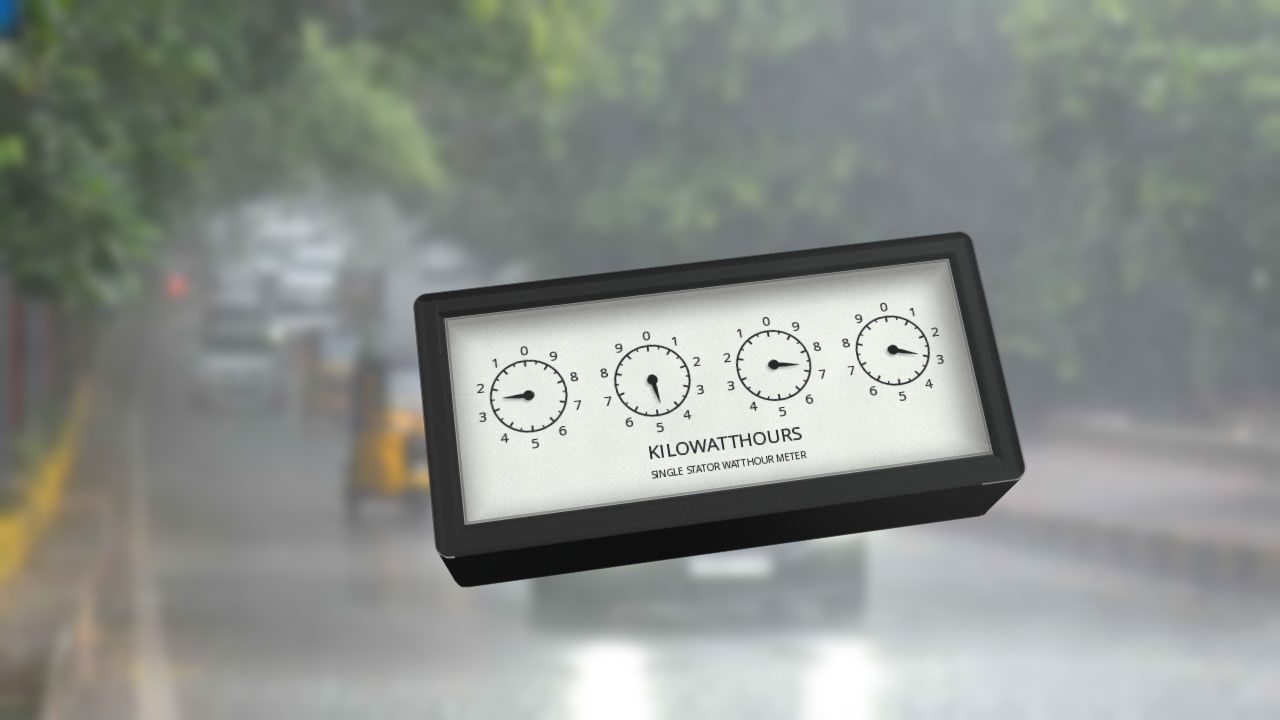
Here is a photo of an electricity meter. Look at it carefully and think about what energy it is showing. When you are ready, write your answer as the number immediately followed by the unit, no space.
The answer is 2473kWh
